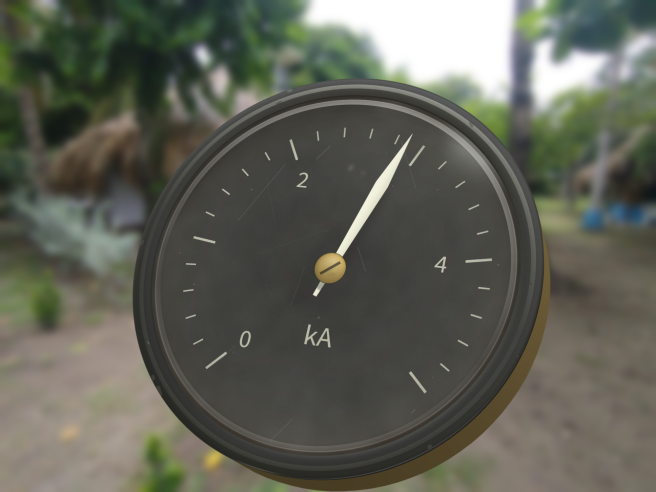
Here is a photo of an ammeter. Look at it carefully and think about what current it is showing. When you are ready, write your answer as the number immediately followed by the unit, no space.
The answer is 2.9kA
